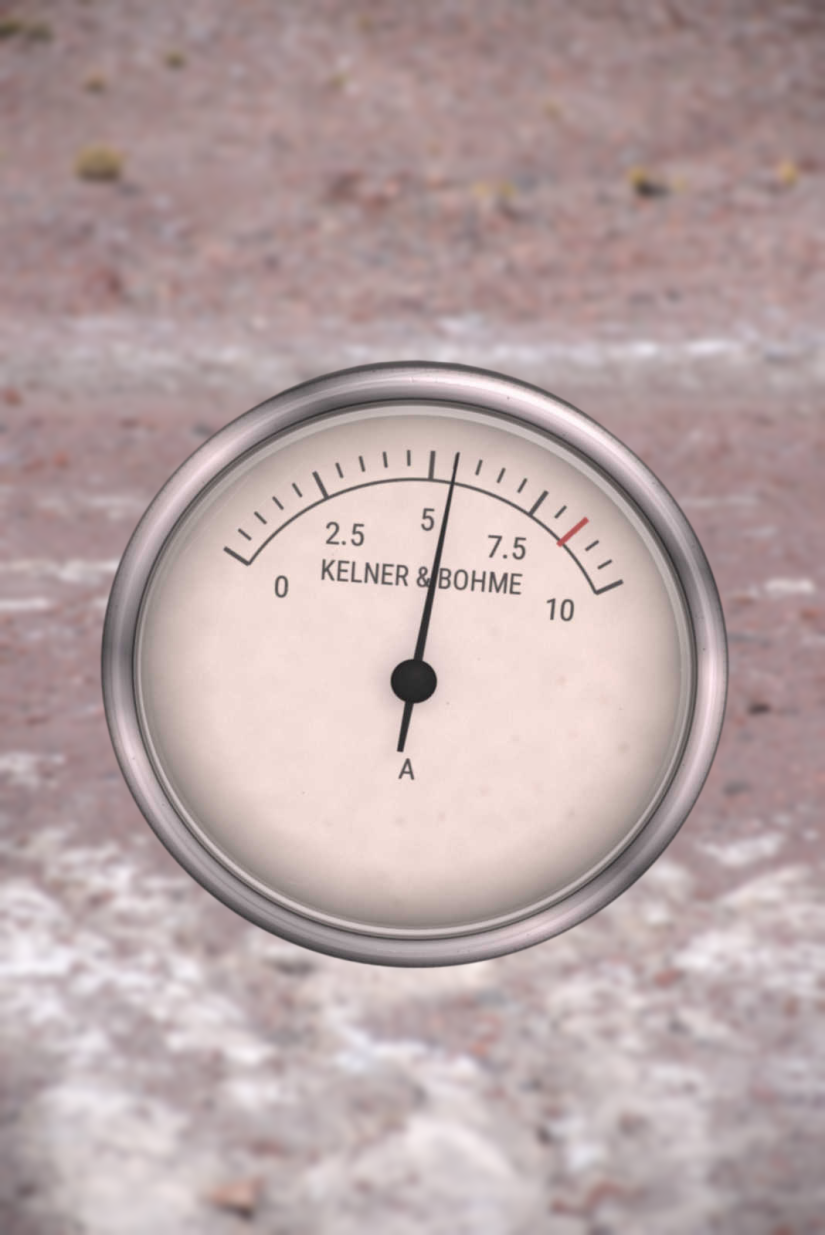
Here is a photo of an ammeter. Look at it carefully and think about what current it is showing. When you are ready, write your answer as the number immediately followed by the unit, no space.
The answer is 5.5A
